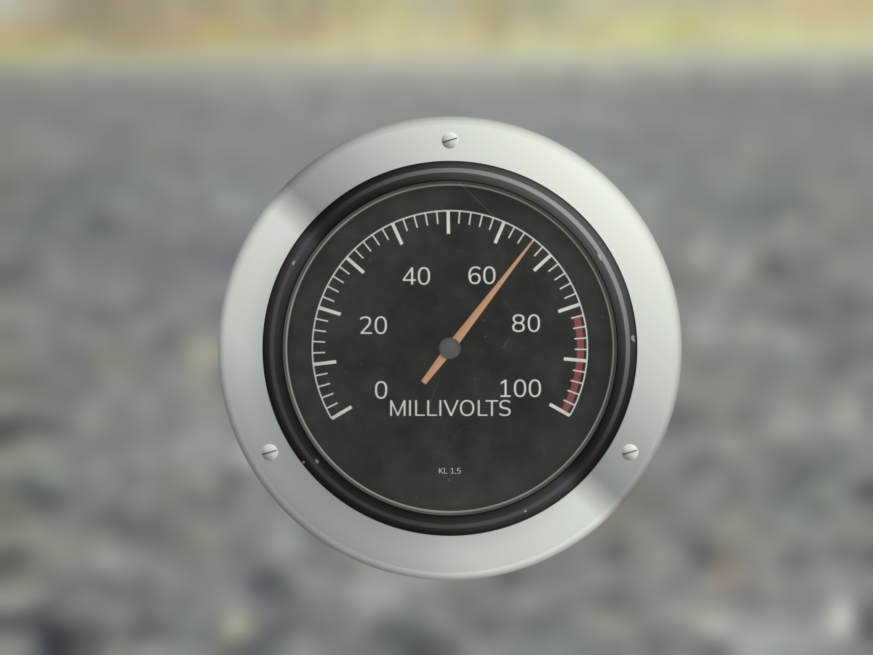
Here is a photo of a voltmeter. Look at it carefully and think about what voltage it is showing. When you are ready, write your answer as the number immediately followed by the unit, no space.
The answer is 66mV
